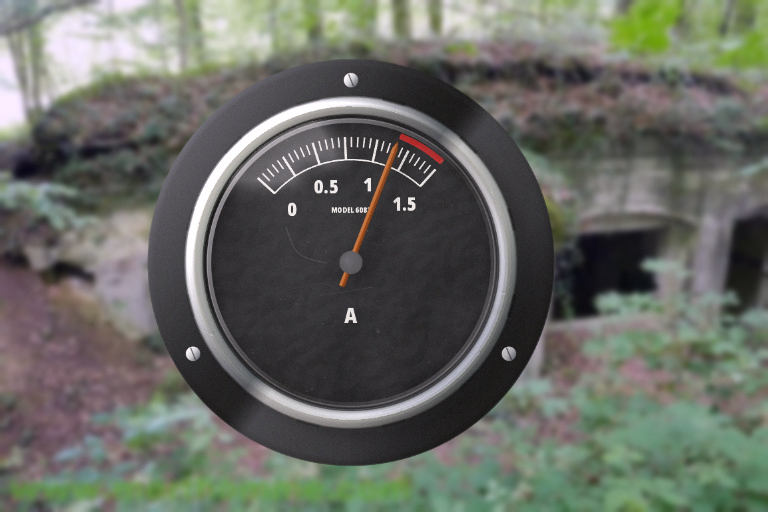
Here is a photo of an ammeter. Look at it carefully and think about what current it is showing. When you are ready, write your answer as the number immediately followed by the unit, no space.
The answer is 1.15A
